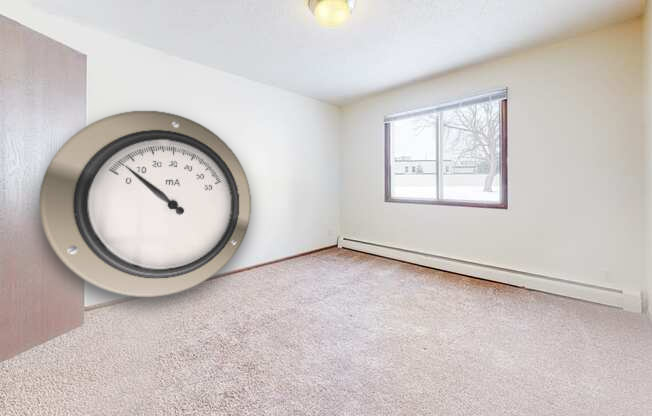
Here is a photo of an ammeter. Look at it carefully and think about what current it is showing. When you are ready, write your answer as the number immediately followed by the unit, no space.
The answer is 5mA
